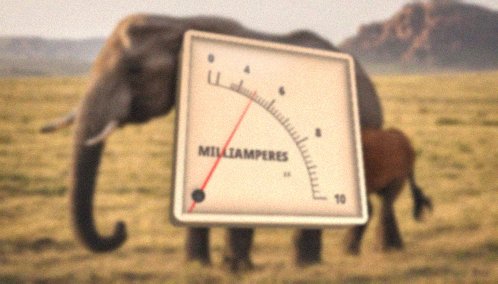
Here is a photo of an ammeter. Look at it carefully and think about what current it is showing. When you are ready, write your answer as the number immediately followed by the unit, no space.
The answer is 5mA
